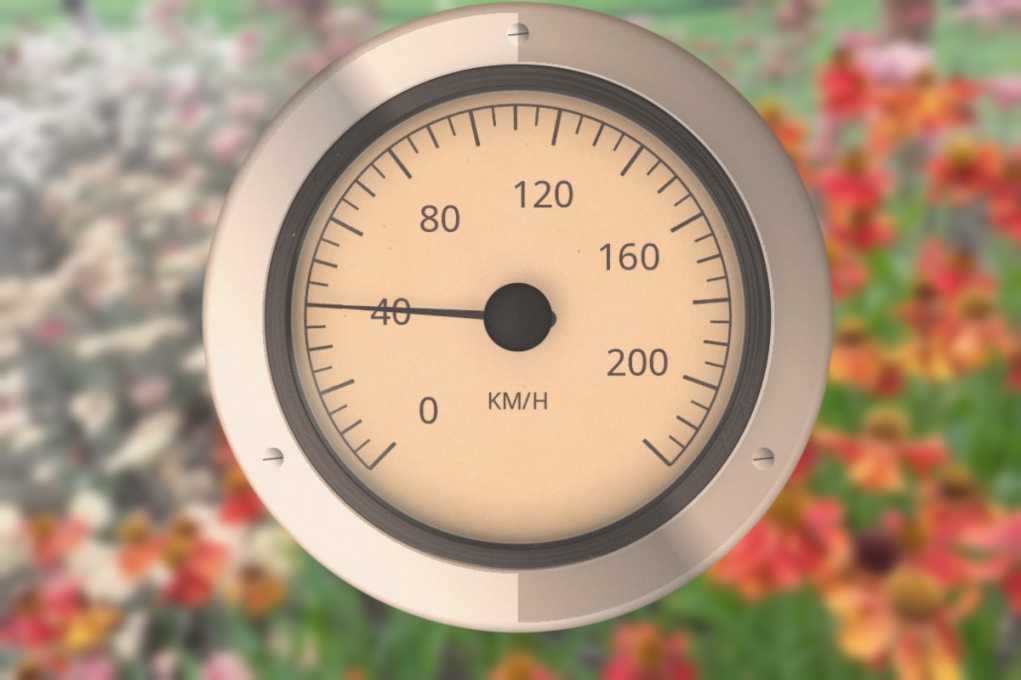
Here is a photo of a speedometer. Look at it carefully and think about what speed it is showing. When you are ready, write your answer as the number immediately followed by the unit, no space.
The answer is 40km/h
